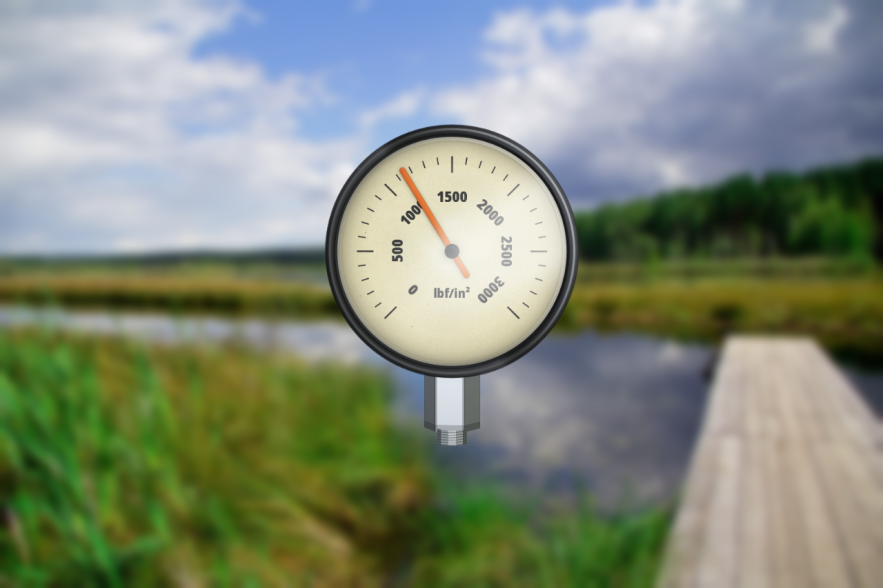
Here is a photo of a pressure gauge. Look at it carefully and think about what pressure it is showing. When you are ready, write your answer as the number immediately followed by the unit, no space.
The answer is 1150psi
